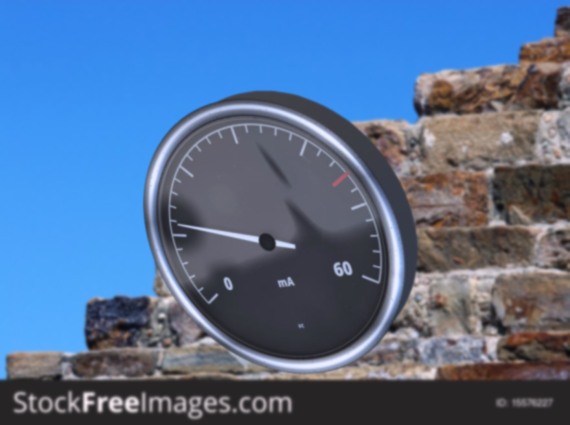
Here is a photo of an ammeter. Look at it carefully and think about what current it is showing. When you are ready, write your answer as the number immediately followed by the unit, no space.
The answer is 12mA
